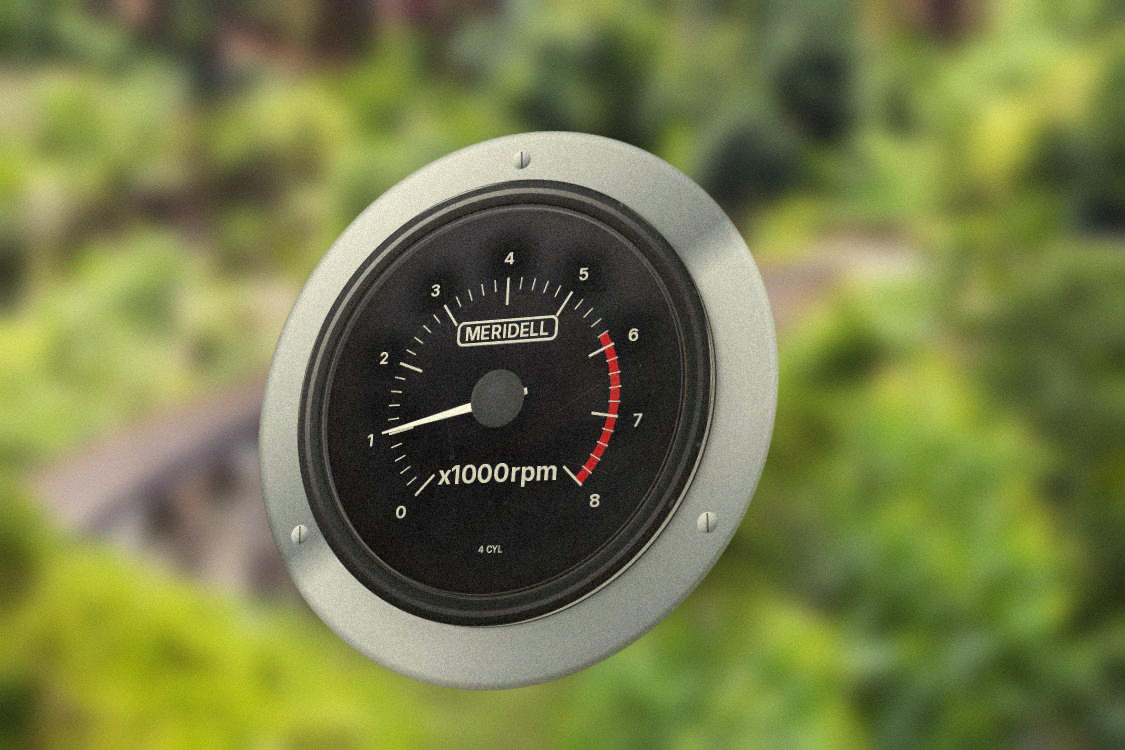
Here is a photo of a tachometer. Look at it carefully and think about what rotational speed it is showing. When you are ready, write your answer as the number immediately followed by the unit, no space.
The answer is 1000rpm
